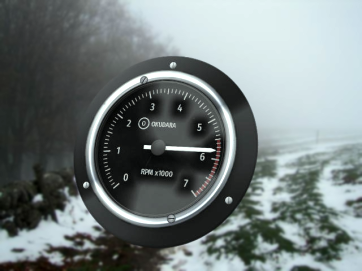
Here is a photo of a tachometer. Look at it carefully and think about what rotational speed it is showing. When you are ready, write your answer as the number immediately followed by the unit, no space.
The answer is 5800rpm
